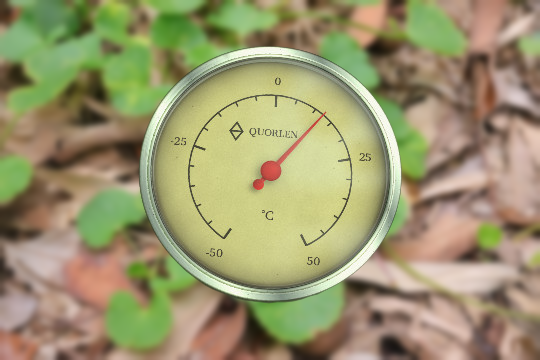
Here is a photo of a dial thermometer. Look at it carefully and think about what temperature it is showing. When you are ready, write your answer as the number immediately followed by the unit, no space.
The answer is 12.5°C
